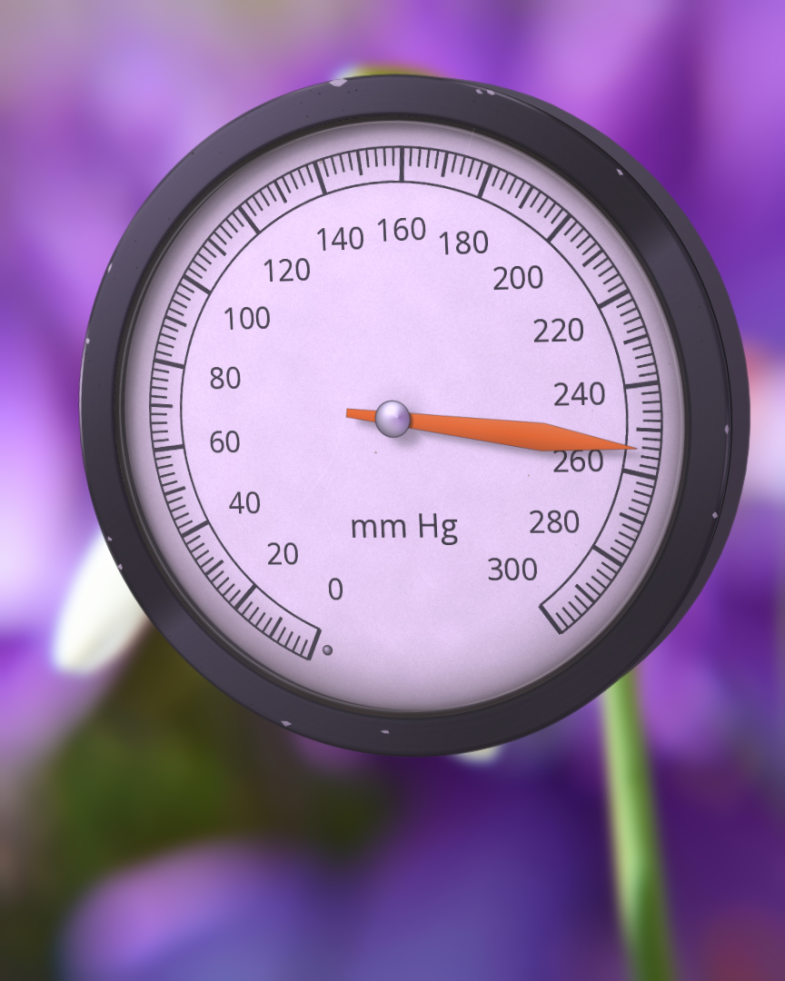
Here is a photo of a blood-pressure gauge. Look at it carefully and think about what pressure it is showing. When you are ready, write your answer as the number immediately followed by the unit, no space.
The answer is 254mmHg
